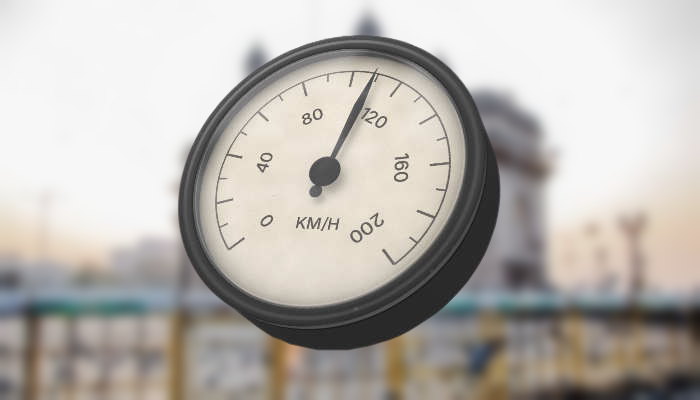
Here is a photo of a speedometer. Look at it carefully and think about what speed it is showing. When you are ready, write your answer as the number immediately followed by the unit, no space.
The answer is 110km/h
